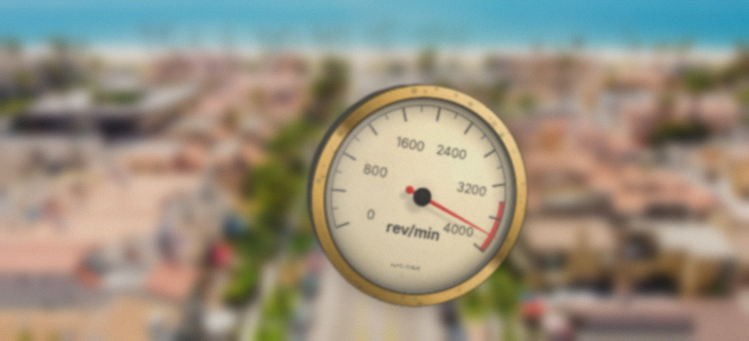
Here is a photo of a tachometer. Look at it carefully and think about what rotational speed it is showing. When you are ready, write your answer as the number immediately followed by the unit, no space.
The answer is 3800rpm
